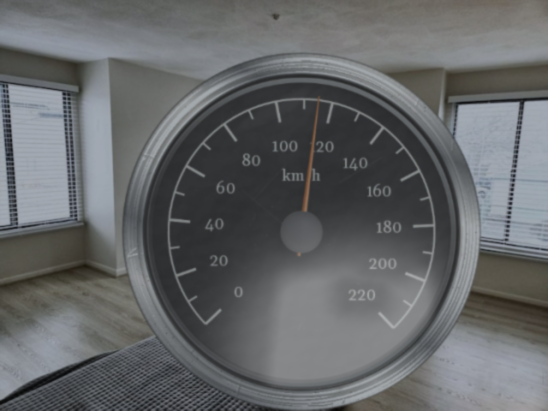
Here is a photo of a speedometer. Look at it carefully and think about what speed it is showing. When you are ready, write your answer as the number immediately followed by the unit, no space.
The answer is 115km/h
